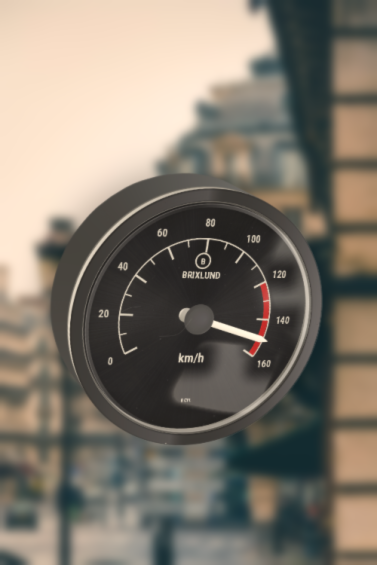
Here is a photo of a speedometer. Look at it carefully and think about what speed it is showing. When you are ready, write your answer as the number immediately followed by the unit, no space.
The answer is 150km/h
